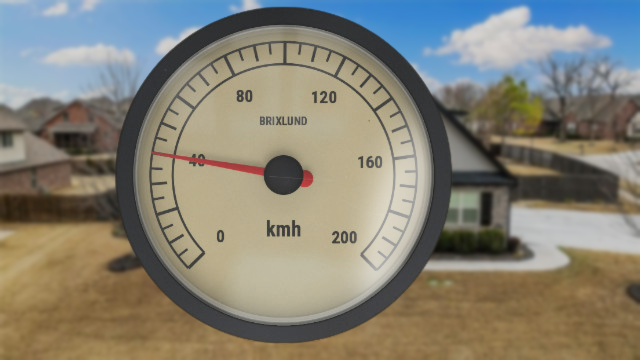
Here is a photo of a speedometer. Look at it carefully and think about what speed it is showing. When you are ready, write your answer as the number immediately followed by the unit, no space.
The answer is 40km/h
